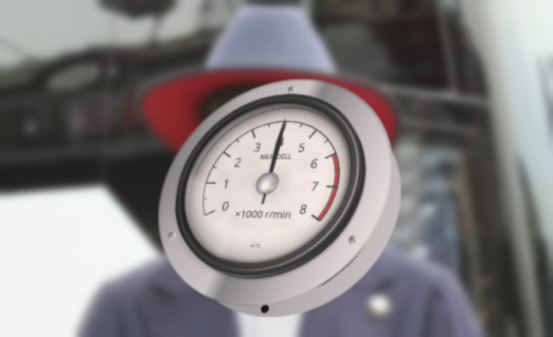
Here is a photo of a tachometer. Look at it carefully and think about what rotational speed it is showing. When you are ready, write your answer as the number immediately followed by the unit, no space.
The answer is 4000rpm
